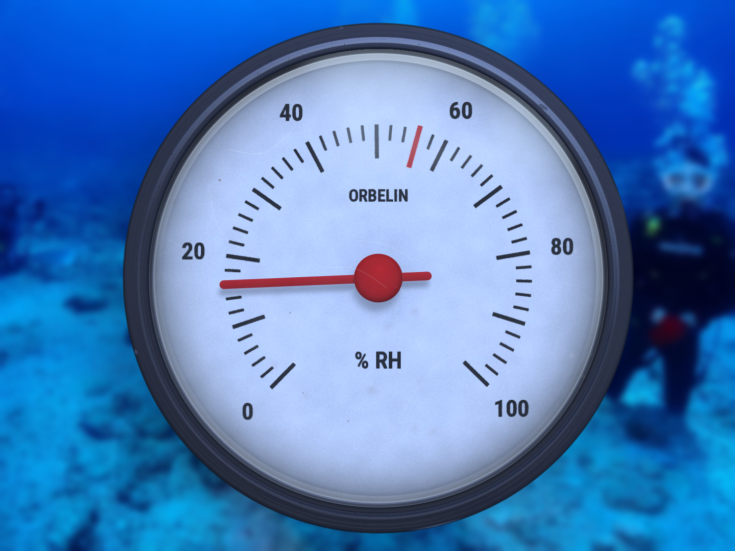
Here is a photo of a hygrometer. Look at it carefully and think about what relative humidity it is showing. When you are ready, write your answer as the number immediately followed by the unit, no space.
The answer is 16%
